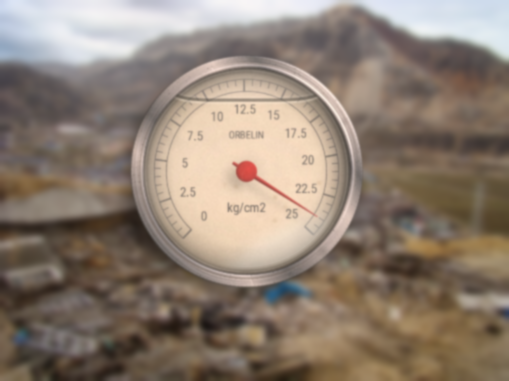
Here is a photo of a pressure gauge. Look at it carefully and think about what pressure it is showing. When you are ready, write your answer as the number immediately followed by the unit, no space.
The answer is 24kg/cm²
